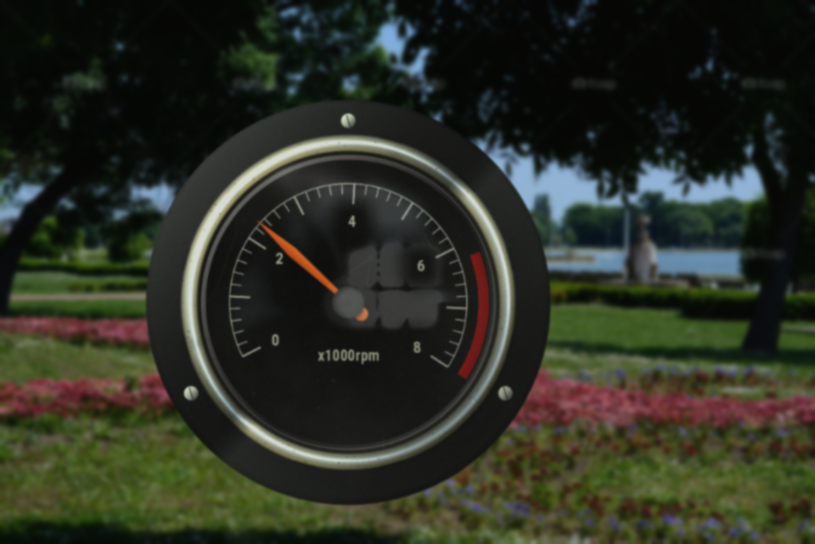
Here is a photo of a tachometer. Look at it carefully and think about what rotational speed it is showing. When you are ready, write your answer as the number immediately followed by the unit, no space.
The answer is 2300rpm
